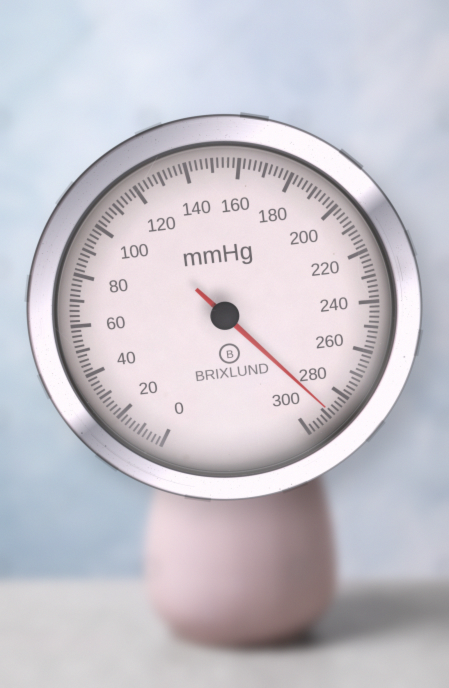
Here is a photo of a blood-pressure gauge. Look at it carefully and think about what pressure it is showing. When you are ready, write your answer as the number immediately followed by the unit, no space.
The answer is 288mmHg
